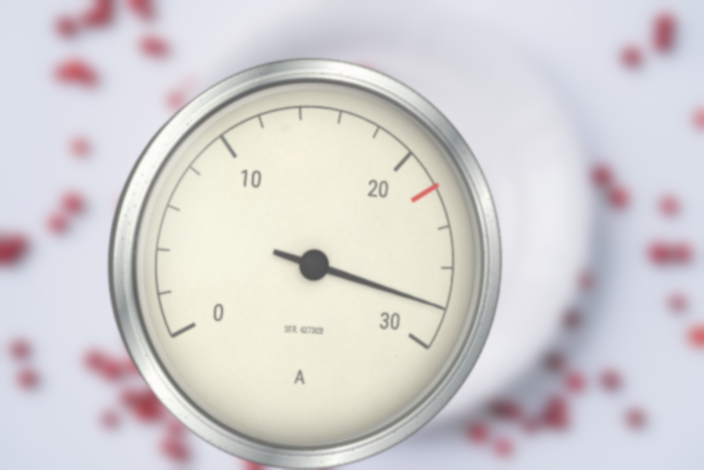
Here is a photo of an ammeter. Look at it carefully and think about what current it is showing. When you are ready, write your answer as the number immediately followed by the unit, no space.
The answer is 28A
